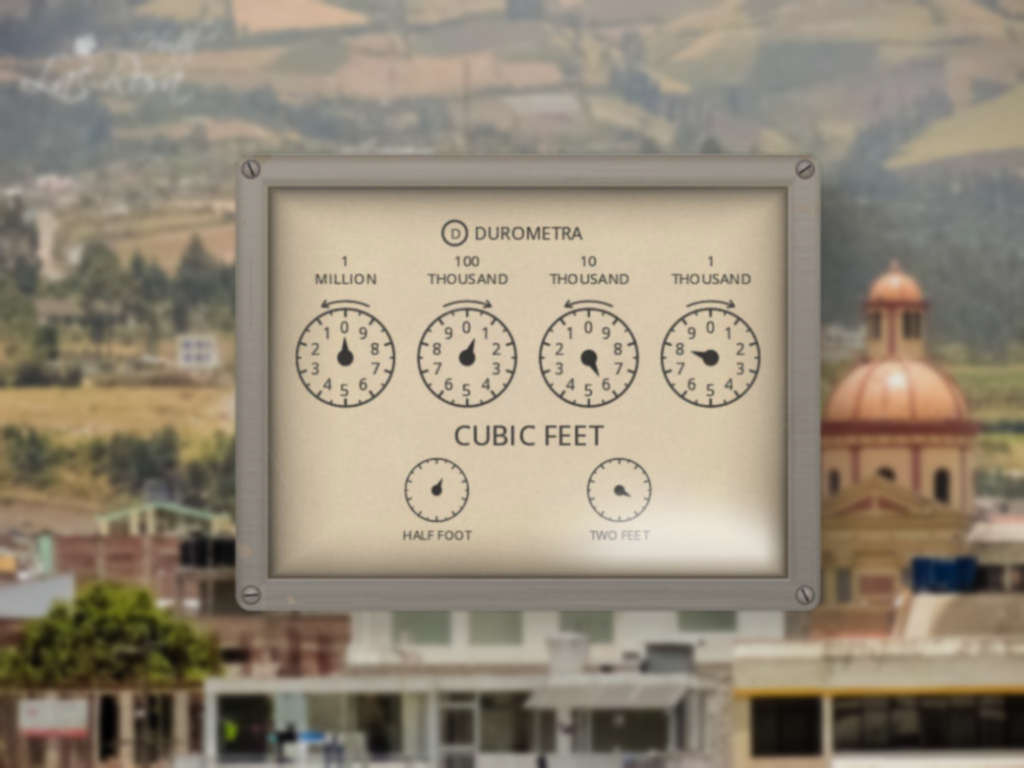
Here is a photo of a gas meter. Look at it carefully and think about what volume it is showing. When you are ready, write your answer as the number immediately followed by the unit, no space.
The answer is 5800ft³
